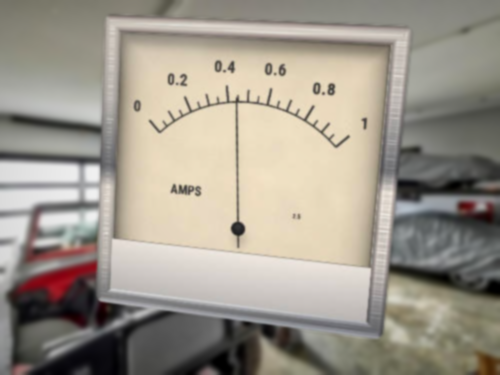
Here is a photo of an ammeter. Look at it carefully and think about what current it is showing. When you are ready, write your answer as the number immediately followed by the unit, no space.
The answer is 0.45A
